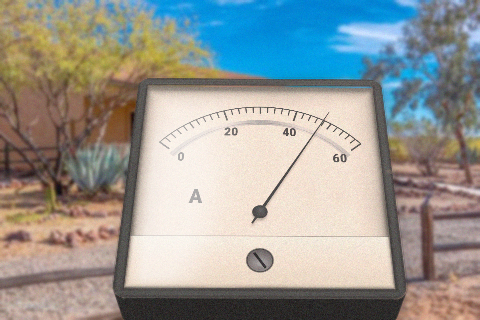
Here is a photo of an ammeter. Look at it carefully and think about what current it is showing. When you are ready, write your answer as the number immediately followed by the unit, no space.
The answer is 48A
